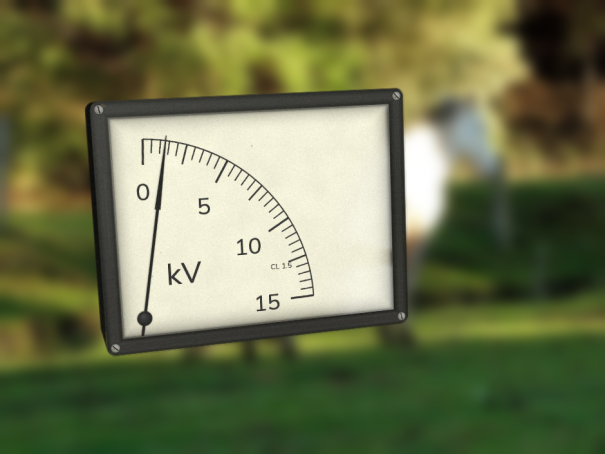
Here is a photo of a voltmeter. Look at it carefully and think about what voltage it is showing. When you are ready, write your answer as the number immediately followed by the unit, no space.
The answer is 1.25kV
